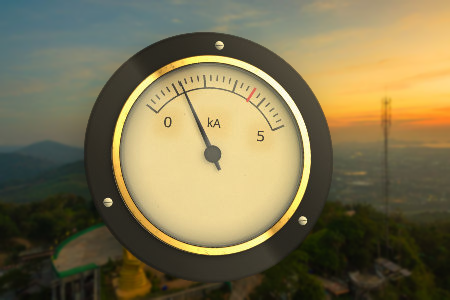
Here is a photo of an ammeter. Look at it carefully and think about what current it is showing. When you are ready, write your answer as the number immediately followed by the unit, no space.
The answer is 1.2kA
